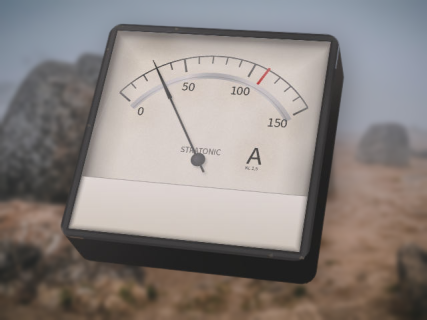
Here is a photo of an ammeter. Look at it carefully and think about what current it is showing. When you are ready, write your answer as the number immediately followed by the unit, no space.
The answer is 30A
